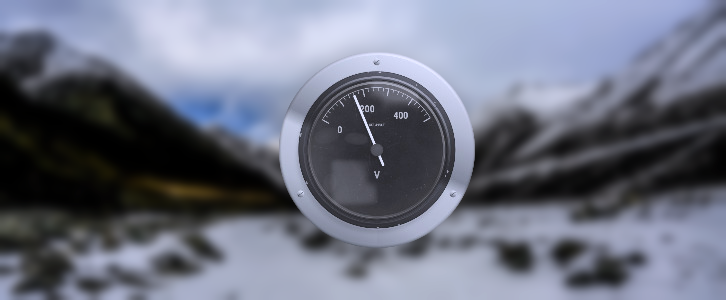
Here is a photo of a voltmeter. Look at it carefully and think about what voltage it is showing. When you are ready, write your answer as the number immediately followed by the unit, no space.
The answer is 160V
